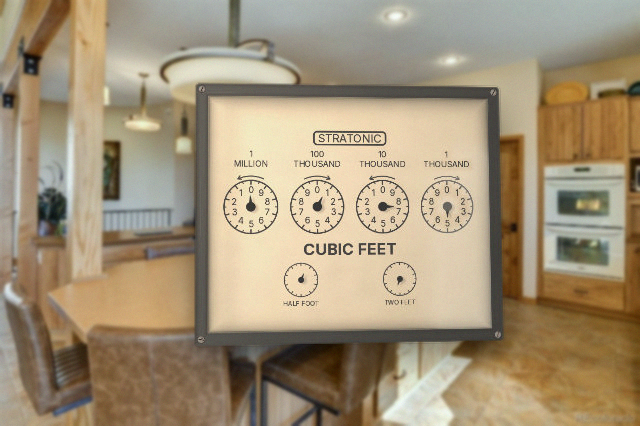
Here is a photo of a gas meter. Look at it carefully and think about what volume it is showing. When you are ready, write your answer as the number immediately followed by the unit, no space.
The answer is 7500ft³
